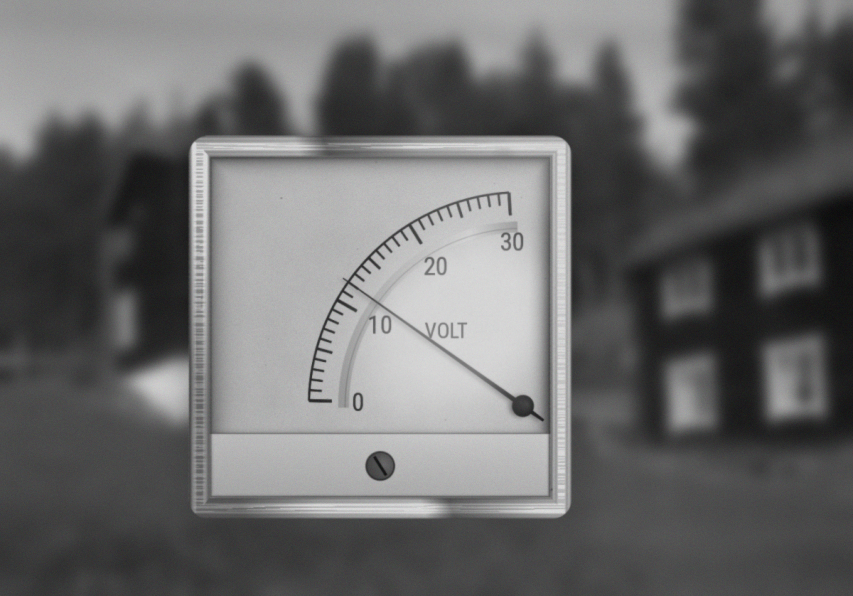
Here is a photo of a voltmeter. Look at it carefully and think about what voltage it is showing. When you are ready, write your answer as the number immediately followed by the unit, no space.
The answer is 12V
